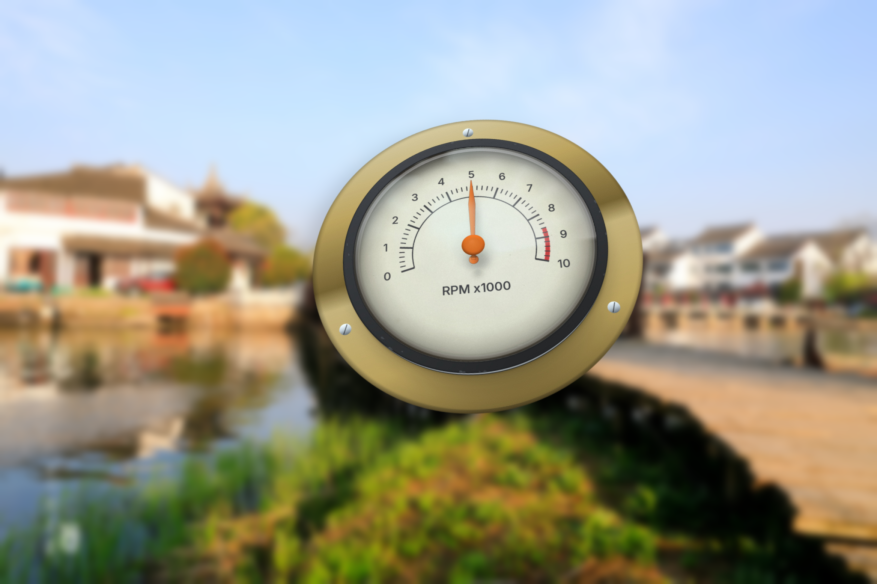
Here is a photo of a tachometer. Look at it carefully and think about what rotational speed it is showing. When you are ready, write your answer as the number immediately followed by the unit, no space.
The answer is 5000rpm
